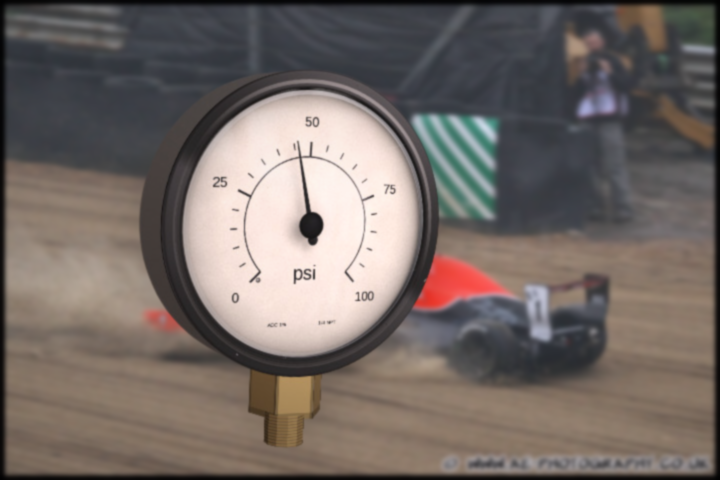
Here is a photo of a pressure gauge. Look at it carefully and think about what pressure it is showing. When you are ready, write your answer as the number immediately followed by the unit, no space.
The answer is 45psi
